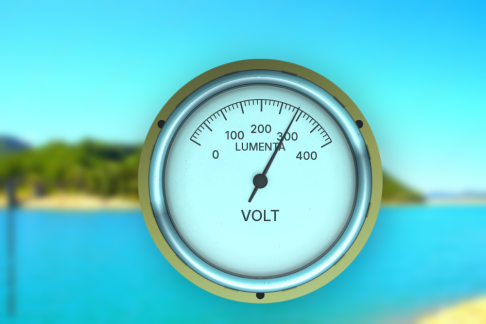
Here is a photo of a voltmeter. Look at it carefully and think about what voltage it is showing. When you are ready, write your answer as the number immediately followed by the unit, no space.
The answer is 290V
